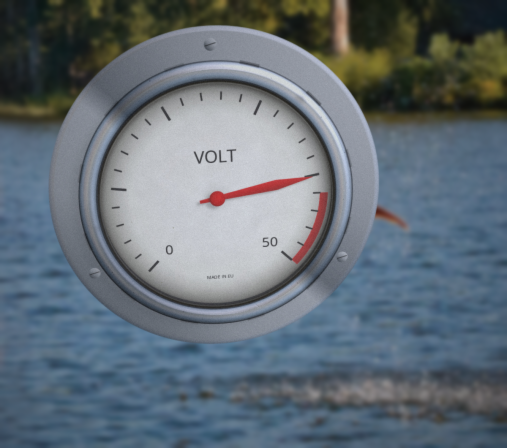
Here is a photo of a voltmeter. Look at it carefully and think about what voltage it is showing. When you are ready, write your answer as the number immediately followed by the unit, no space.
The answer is 40V
